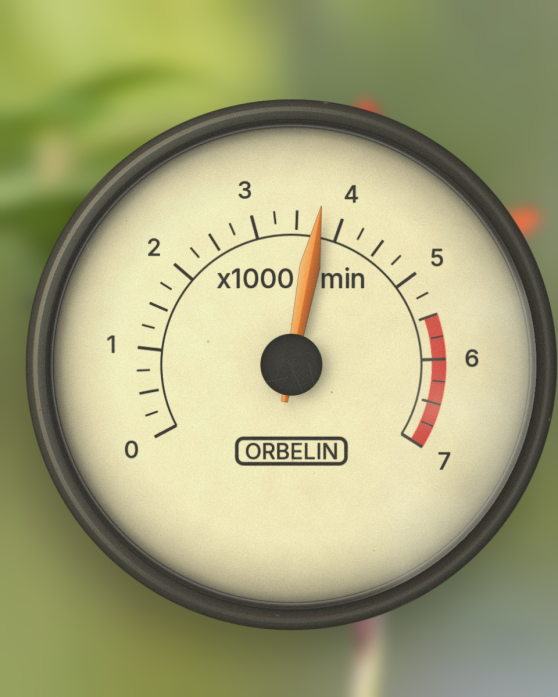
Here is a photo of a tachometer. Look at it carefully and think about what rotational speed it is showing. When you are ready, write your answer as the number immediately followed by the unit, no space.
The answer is 3750rpm
